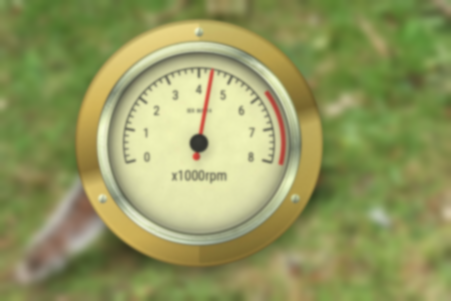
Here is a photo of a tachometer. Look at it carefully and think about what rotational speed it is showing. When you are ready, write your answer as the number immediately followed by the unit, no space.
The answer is 4400rpm
